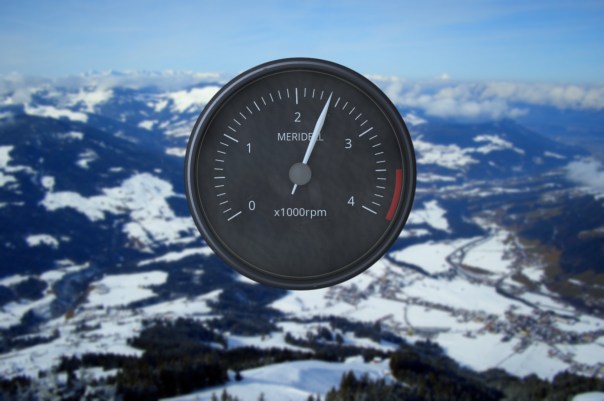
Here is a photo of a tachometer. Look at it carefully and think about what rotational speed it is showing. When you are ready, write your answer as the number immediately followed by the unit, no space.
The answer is 2400rpm
